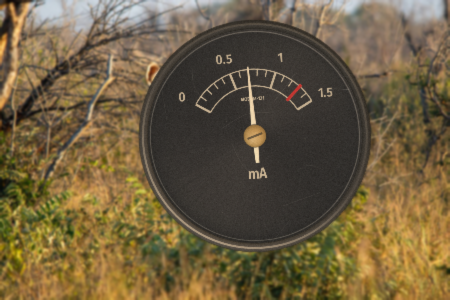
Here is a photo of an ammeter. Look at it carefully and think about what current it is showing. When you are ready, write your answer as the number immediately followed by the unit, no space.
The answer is 0.7mA
